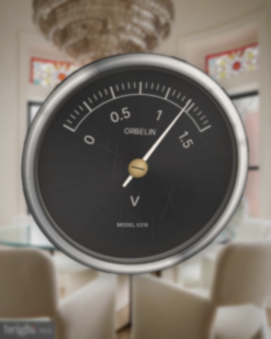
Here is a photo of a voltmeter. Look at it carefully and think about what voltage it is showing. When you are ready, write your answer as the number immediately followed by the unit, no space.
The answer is 1.2V
